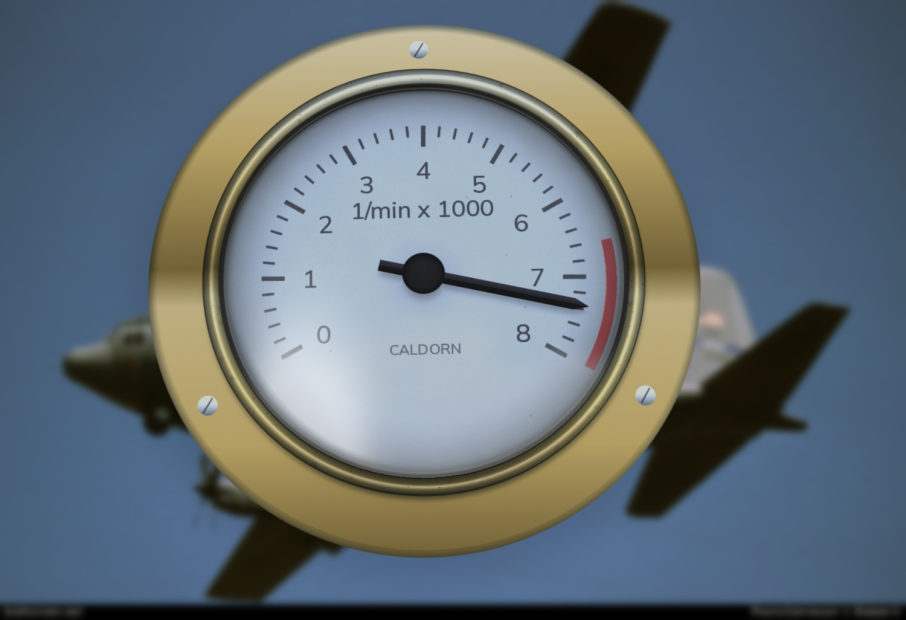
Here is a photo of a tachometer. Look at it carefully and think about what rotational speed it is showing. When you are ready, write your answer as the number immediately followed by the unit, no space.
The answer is 7400rpm
